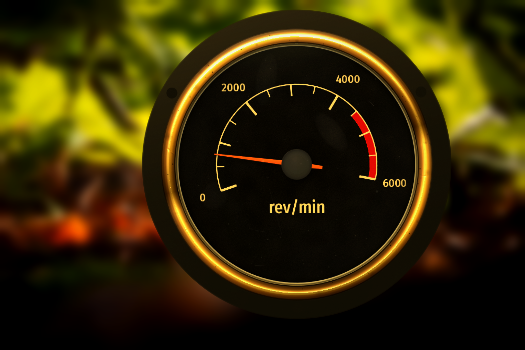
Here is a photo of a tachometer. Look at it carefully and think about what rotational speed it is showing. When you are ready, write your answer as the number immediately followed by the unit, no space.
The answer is 750rpm
